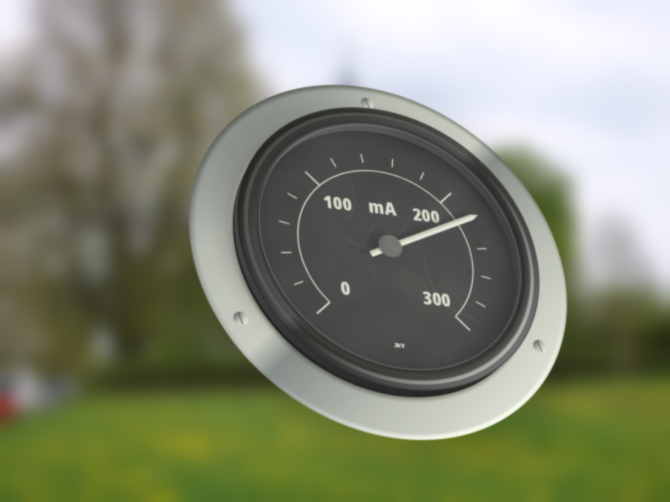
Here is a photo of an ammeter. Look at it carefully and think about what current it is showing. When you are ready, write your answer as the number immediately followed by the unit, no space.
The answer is 220mA
